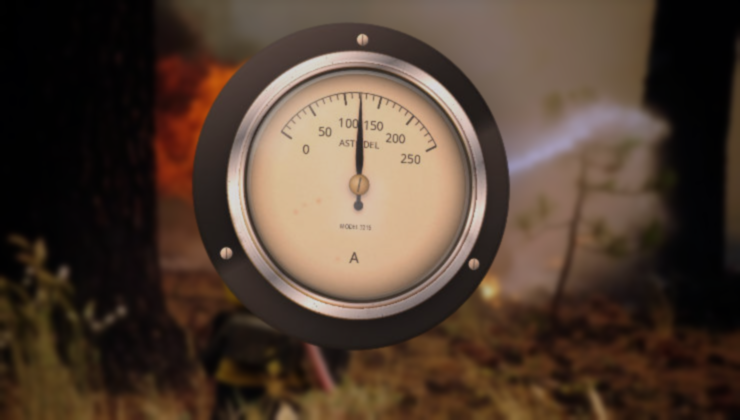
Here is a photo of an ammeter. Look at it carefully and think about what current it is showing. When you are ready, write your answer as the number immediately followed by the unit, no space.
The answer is 120A
